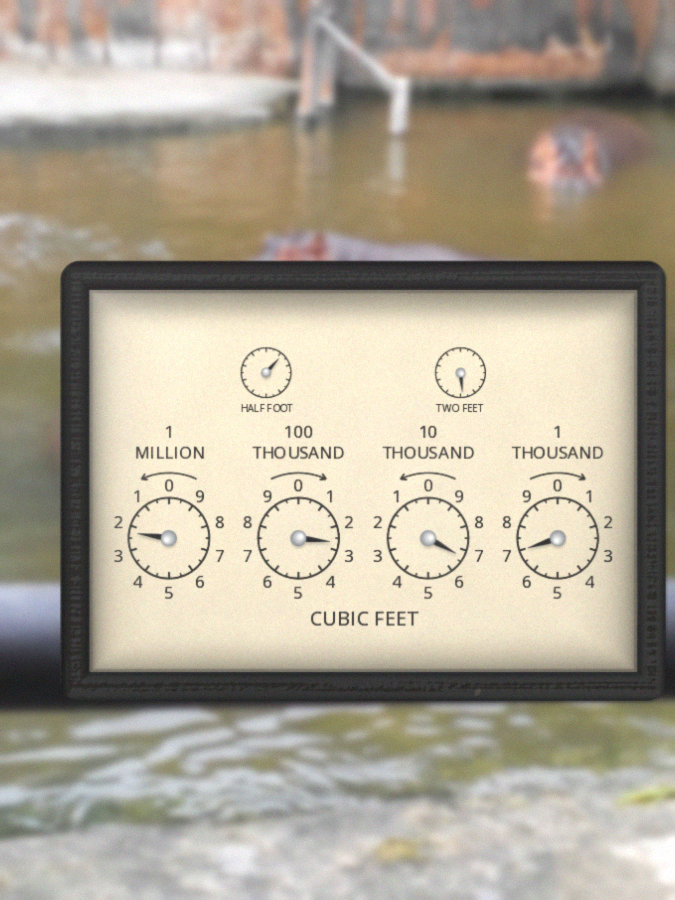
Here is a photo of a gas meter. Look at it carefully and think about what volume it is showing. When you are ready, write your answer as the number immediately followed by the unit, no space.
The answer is 226700ft³
